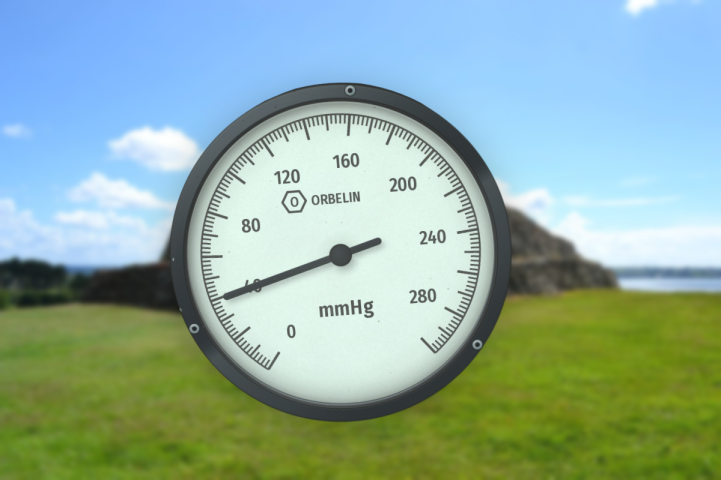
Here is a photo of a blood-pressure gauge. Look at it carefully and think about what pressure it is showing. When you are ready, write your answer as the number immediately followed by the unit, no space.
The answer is 40mmHg
